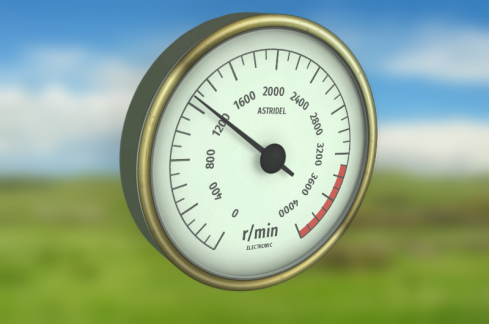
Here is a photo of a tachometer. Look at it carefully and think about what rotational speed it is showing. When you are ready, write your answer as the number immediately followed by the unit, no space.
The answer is 1250rpm
